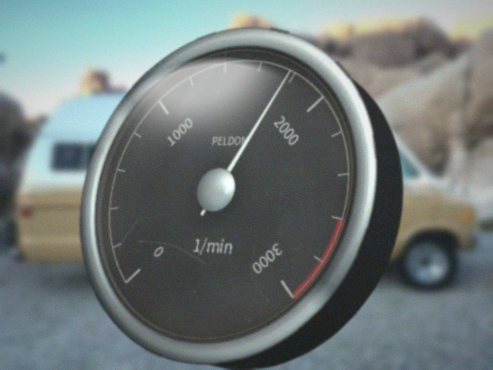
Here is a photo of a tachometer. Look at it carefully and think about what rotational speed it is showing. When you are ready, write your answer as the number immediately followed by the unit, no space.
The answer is 1800rpm
